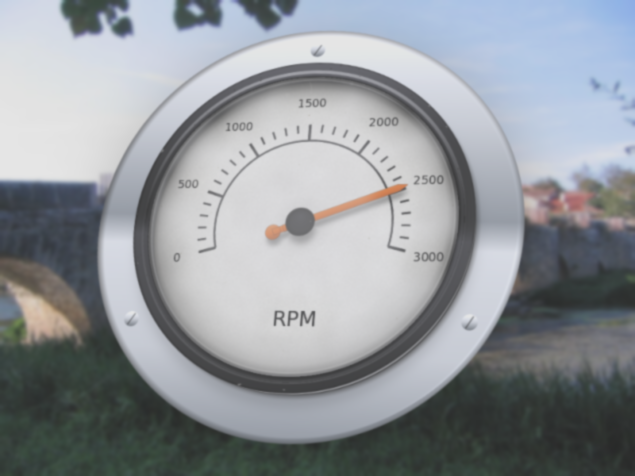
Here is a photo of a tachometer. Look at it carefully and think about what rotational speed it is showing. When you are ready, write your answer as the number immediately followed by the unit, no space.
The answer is 2500rpm
